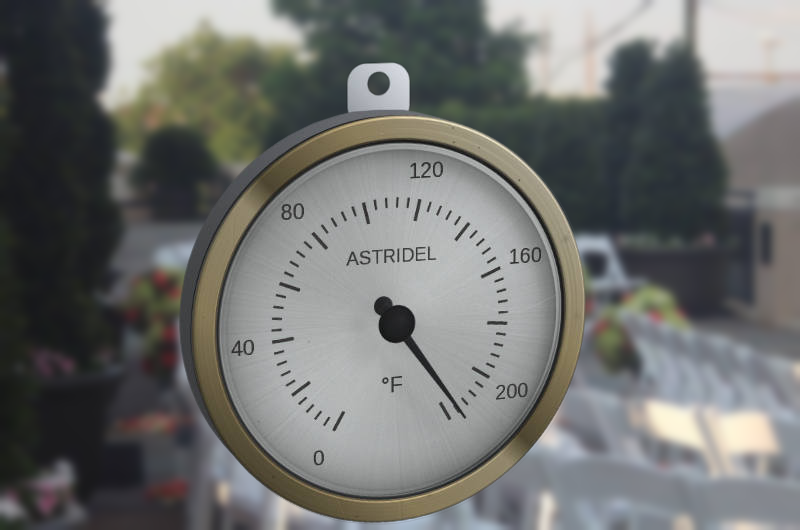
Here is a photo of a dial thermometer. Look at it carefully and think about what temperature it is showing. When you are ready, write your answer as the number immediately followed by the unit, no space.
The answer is 216°F
